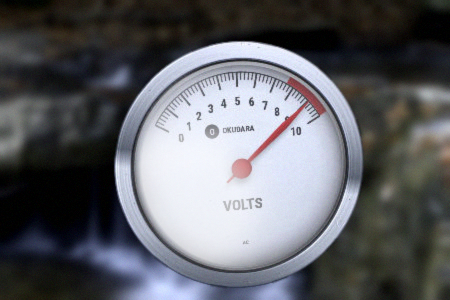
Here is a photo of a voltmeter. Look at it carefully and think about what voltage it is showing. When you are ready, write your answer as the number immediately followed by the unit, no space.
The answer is 9V
